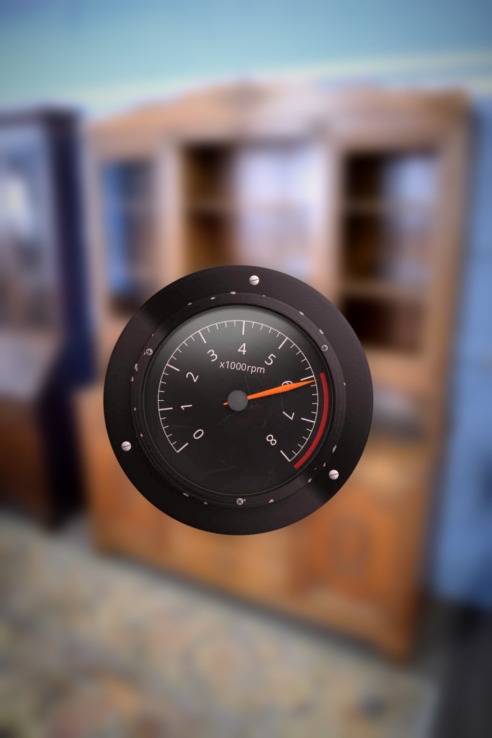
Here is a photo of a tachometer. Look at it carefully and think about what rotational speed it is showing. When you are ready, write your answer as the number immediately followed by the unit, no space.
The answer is 6100rpm
